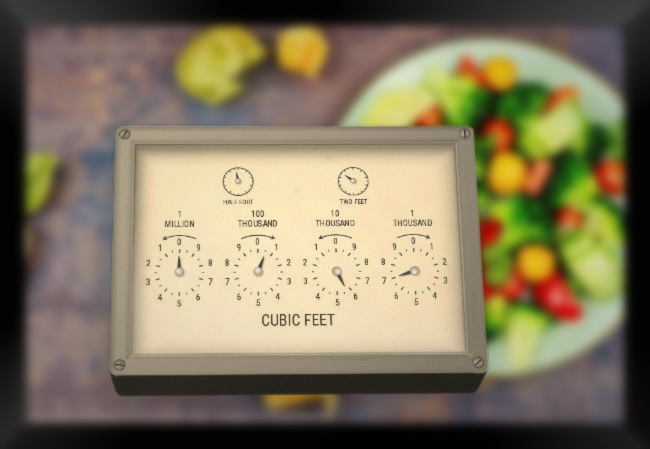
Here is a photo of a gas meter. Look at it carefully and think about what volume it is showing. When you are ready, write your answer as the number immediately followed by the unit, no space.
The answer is 5700ft³
